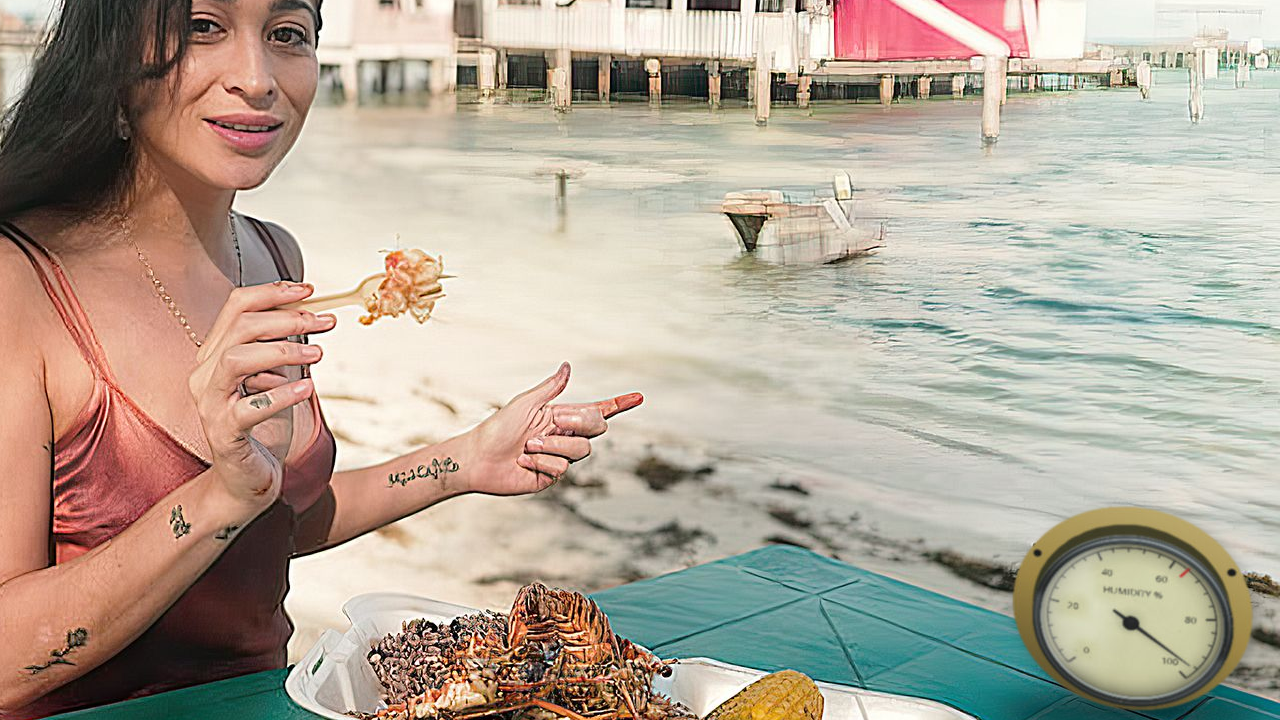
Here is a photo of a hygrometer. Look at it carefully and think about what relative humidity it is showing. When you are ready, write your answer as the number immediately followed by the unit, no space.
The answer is 96%
